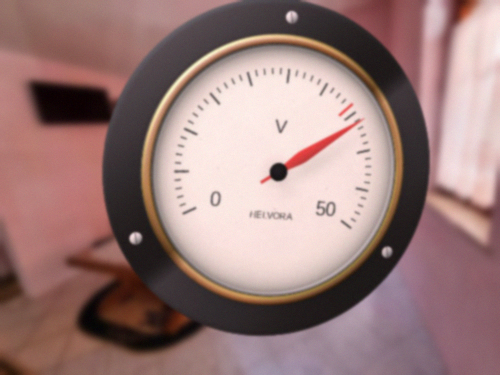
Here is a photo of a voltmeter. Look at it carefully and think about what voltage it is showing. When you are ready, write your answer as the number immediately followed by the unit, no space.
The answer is 36V
